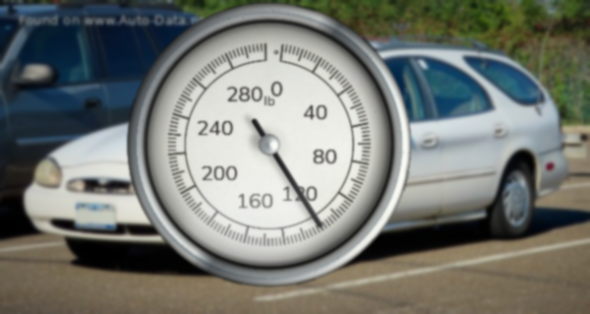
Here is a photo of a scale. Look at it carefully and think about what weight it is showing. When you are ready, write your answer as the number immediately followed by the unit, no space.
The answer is 120lb
